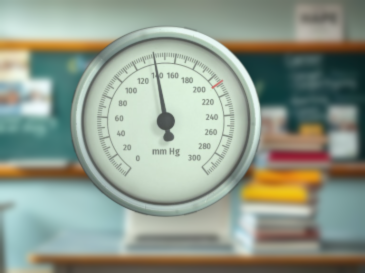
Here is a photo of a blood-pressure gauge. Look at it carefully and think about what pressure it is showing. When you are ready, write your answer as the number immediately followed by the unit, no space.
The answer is 140mmHg
